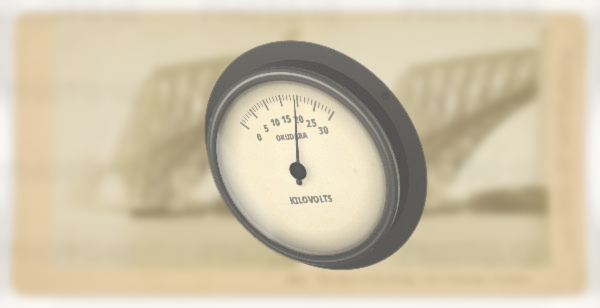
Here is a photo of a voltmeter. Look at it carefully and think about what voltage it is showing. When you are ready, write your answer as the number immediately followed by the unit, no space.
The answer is 20kV
